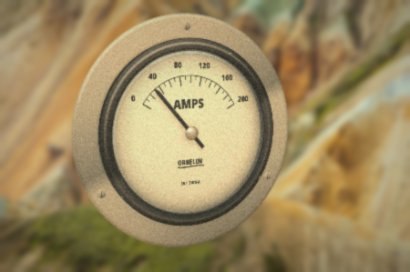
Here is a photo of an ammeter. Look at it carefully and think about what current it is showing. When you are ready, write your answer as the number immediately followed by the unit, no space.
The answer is 30A
